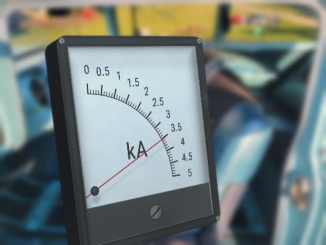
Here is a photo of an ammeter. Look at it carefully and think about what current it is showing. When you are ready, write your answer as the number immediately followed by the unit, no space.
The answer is 3.5kA
